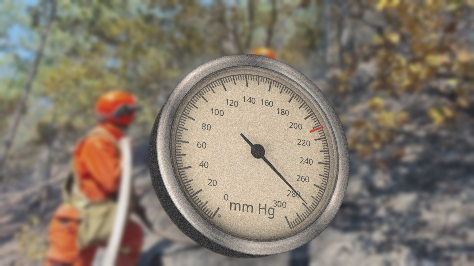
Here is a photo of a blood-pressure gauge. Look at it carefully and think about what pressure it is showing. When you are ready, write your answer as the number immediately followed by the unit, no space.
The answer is 280mmHg
